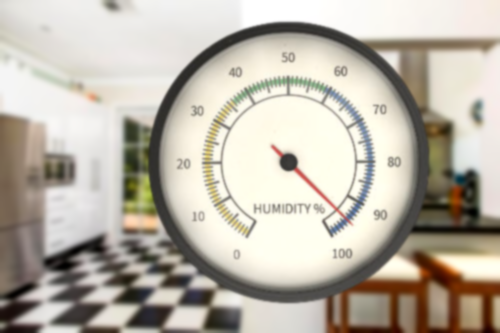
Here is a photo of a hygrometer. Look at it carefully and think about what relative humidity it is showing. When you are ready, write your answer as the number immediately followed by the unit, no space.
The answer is 95%
